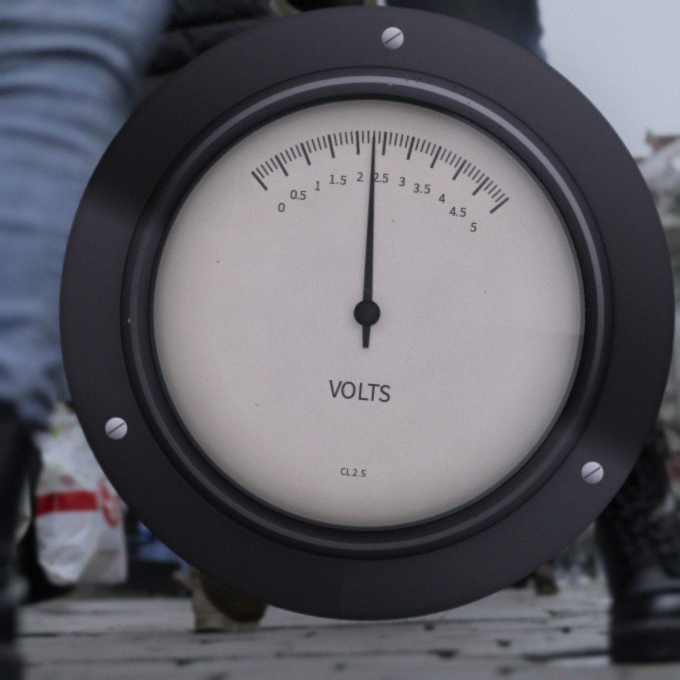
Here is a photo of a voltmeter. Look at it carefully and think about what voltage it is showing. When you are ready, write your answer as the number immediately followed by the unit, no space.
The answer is 2.3V
